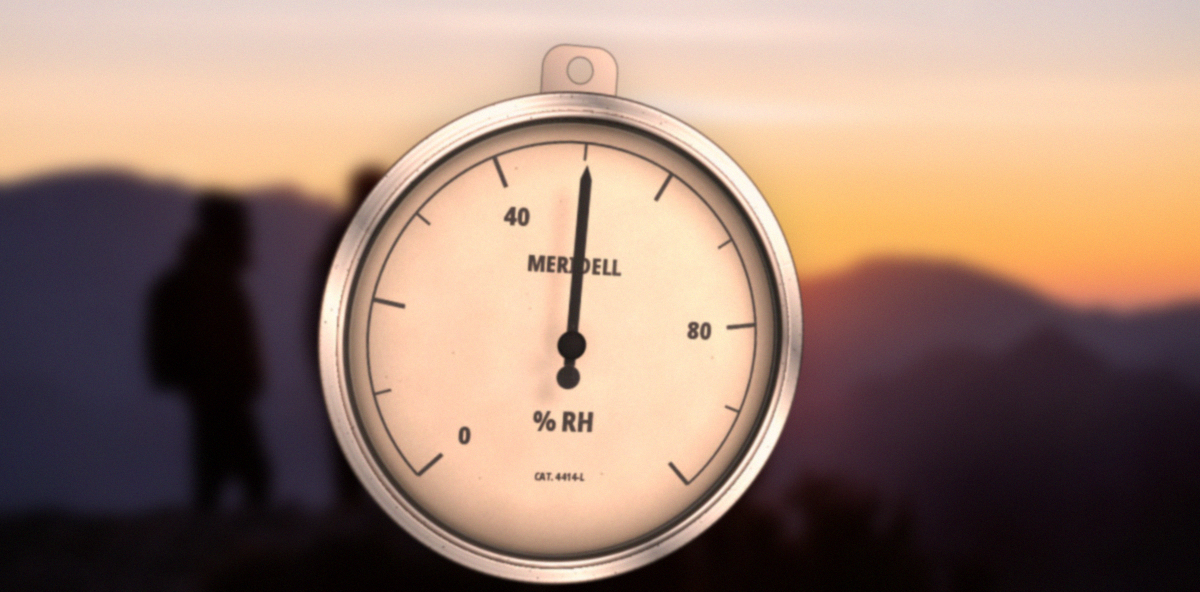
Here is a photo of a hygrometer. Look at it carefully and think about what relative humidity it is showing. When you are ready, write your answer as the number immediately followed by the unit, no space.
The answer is 50%
